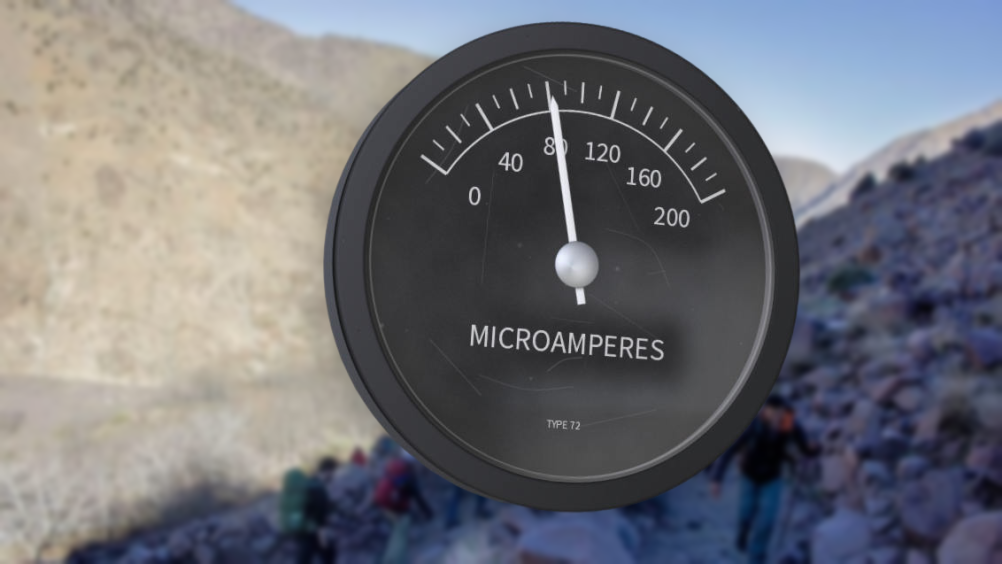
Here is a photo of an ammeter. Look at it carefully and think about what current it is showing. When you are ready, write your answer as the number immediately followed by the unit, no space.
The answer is 80µA
